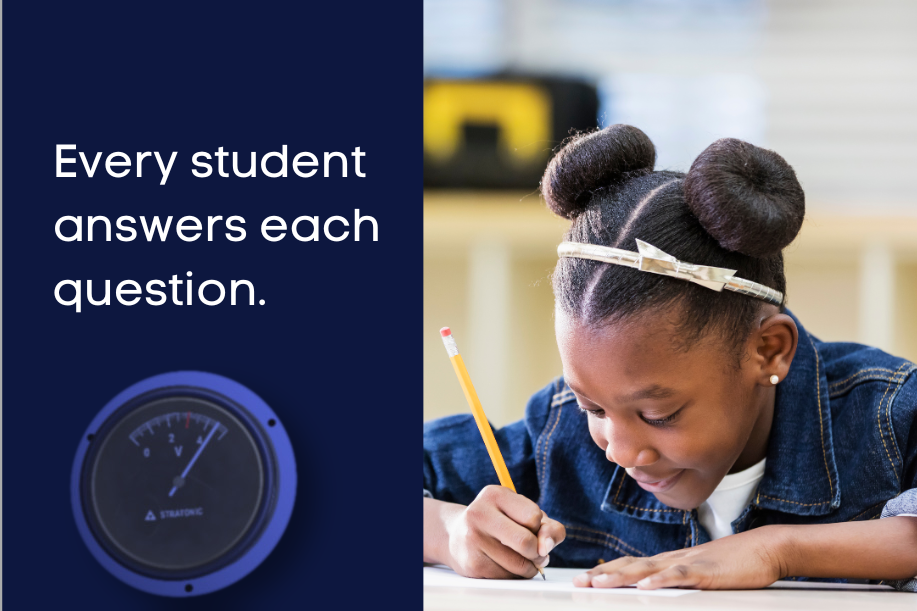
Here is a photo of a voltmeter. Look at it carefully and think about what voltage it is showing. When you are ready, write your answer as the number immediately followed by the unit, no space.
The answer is 4.5V
